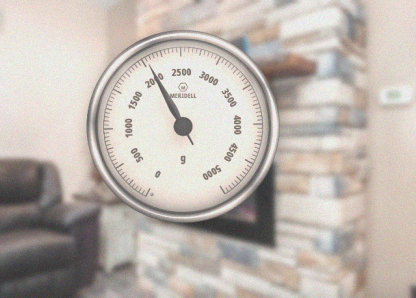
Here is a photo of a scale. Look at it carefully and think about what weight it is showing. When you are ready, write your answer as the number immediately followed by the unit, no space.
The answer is 2050g
